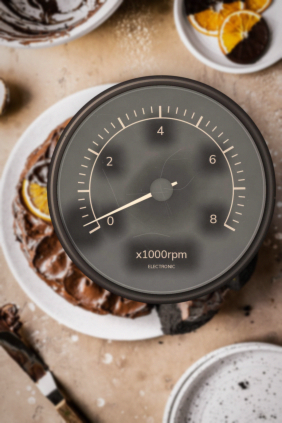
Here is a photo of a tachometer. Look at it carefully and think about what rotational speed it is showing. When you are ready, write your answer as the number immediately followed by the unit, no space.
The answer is 200rpm
